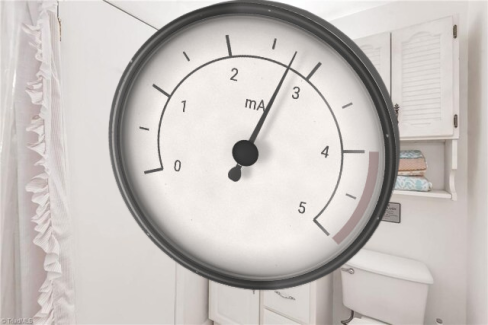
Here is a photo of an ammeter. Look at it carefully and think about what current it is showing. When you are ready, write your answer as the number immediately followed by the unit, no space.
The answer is 2.75mA
